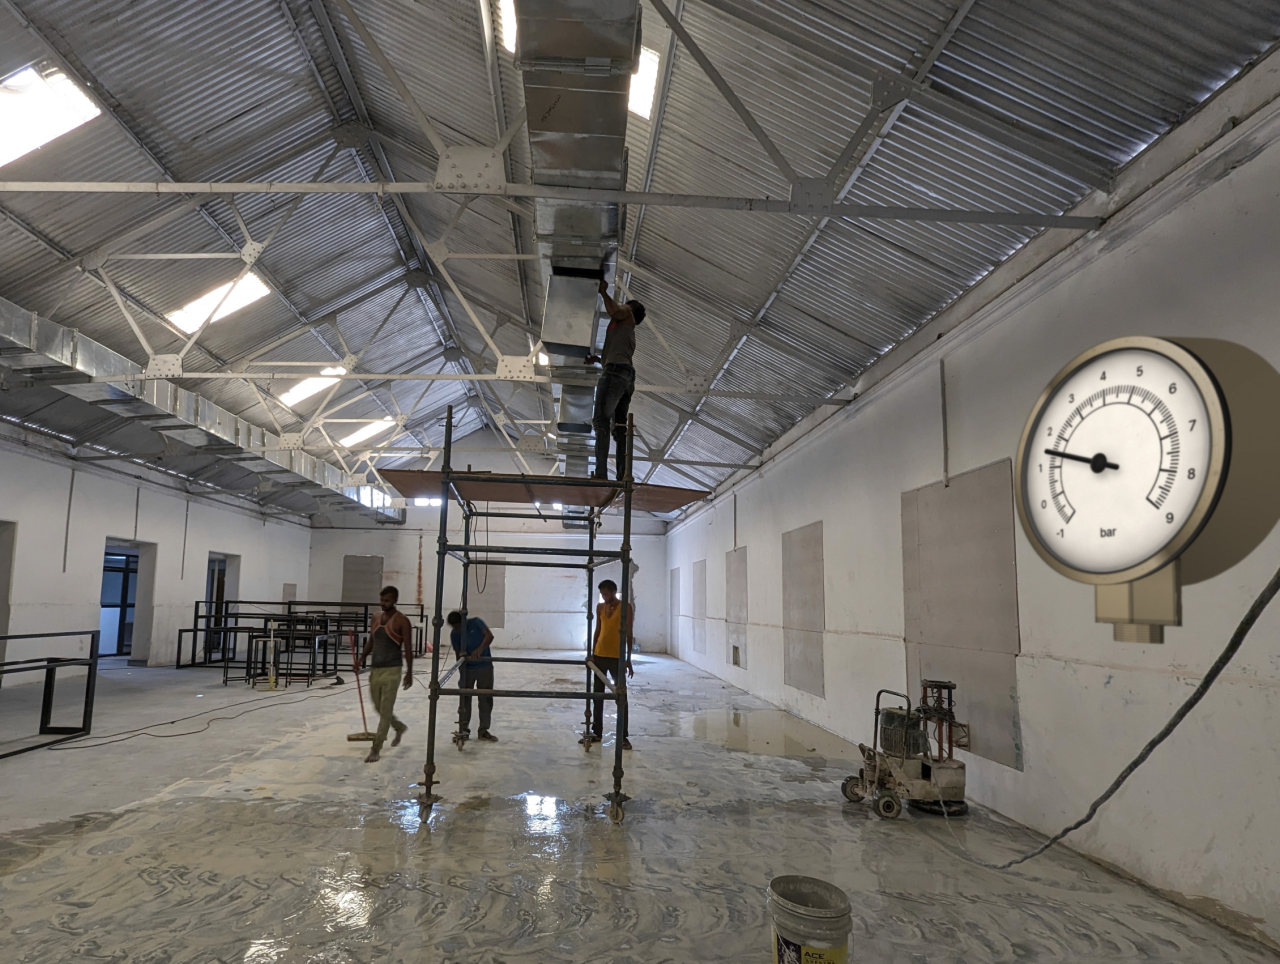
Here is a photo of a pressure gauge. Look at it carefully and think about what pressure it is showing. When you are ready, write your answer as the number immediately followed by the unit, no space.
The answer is 1.5bar
